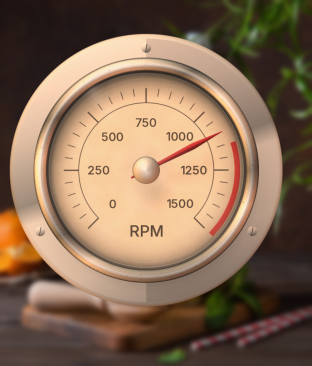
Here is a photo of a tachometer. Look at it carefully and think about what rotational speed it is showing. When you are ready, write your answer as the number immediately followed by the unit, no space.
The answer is 1100rpm
